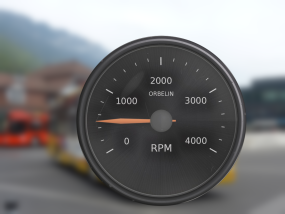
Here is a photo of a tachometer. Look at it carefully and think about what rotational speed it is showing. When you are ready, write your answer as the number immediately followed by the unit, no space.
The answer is 500rpm
